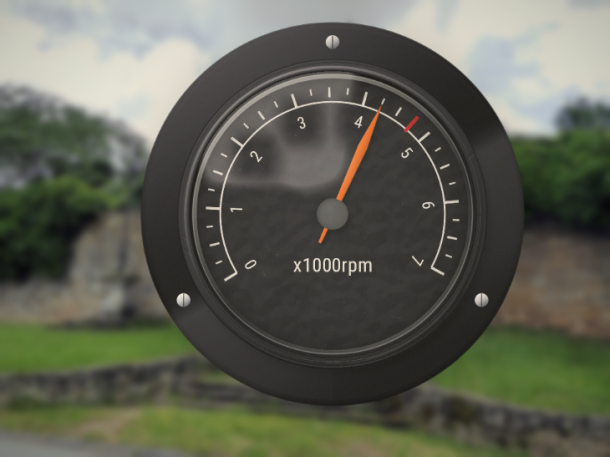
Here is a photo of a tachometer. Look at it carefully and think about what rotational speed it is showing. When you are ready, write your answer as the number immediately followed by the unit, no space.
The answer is 4250rpm
